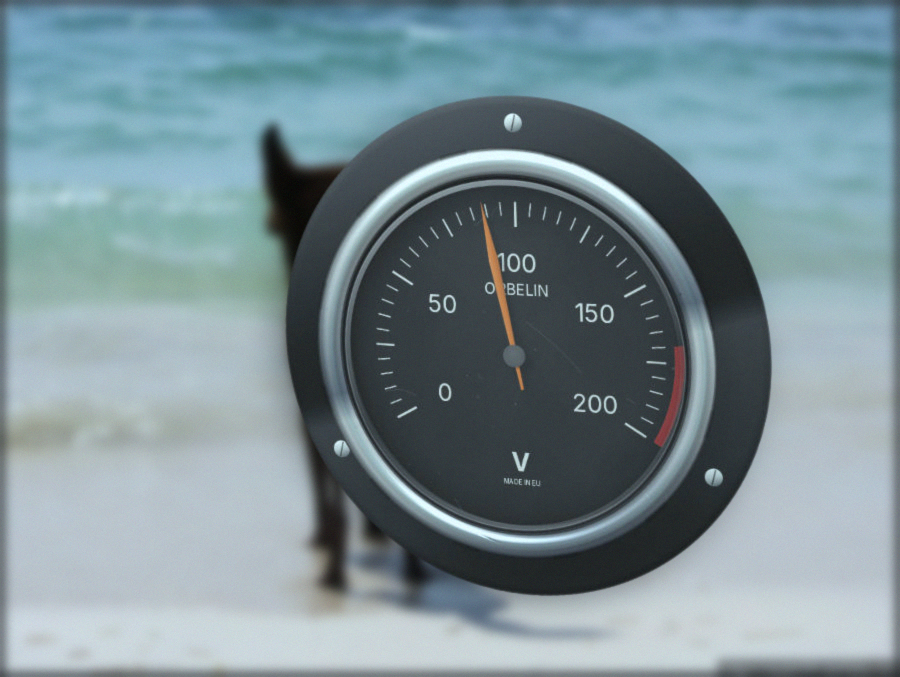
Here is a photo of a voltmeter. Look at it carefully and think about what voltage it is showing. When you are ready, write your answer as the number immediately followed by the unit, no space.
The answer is 90V
